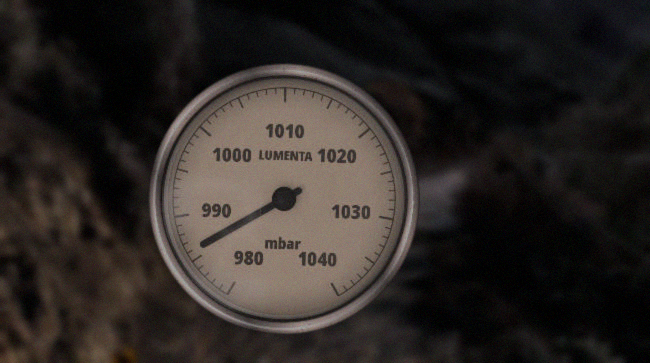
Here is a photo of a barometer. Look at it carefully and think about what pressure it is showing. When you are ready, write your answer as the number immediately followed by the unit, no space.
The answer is 986mbar
